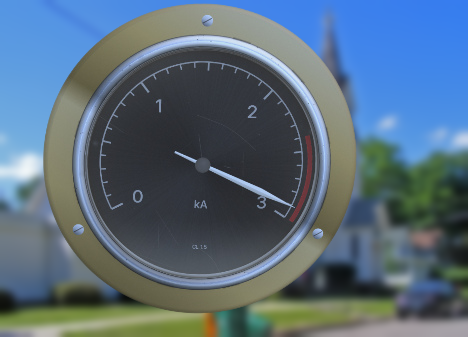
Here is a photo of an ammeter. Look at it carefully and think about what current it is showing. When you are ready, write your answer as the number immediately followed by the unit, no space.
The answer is 2.9kA
